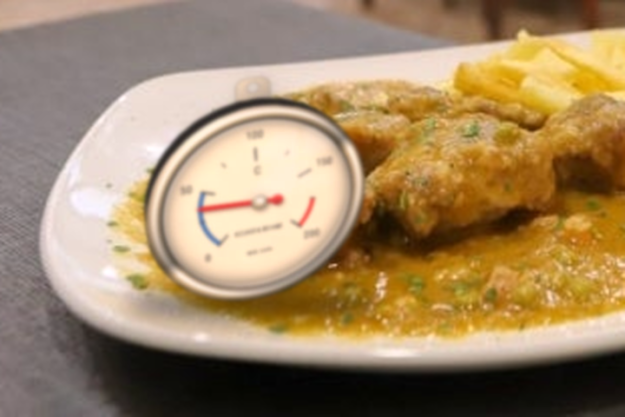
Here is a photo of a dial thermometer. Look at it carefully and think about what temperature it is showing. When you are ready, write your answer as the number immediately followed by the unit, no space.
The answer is 37.5°C
